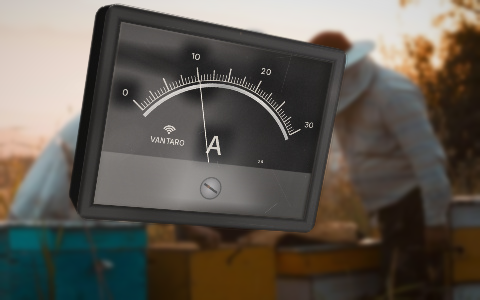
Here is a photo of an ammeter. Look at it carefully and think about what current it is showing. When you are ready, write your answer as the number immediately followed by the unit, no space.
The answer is 10A
